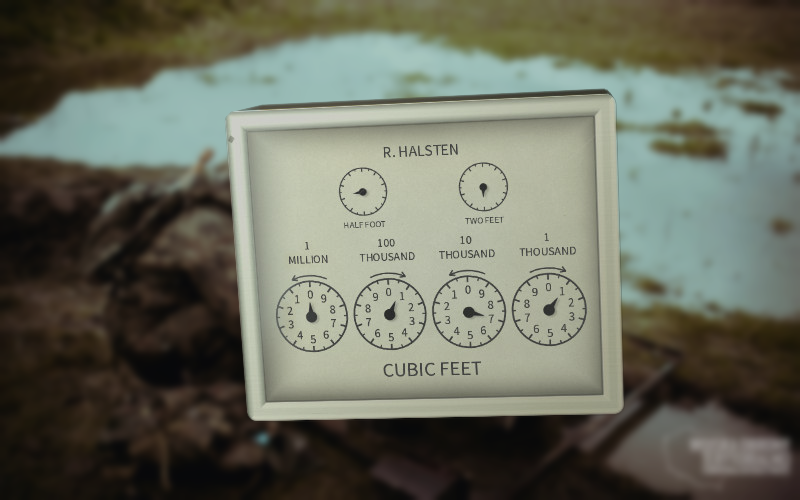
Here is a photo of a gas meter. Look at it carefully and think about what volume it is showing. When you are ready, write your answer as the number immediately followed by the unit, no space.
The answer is 7100ft³
